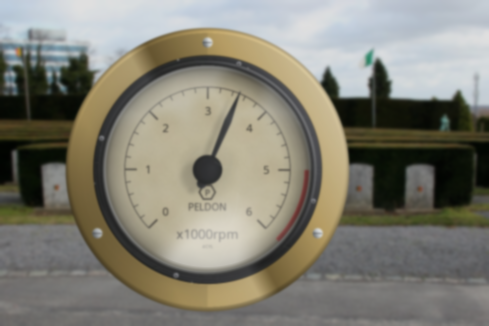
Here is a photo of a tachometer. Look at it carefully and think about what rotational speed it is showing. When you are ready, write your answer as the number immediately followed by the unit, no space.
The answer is 3500rpm
